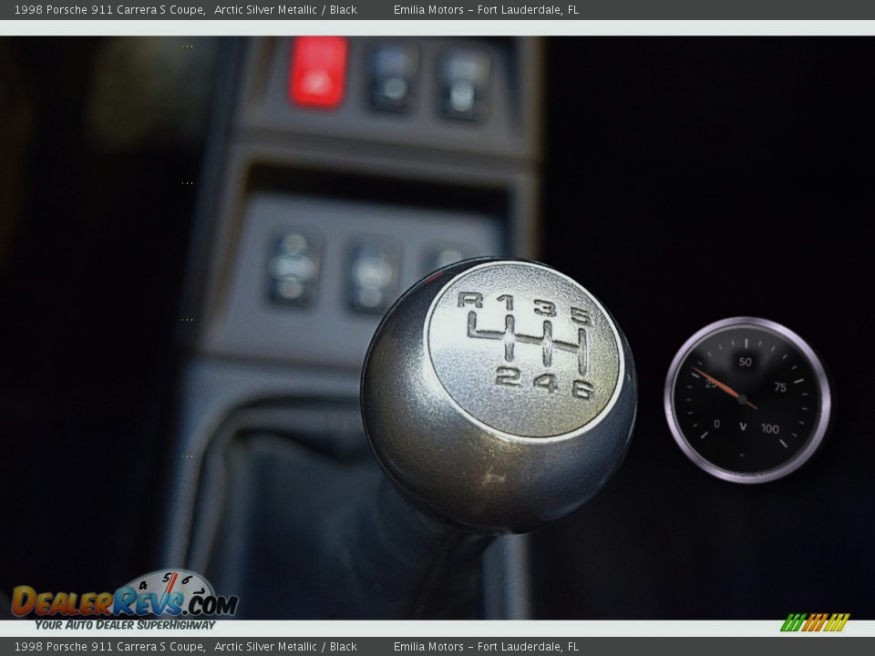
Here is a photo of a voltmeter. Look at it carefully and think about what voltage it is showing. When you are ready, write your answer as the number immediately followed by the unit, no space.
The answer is 27.5V
